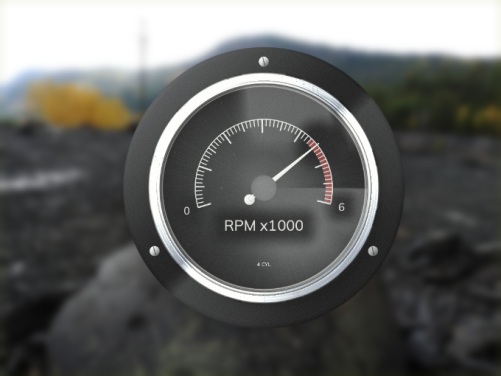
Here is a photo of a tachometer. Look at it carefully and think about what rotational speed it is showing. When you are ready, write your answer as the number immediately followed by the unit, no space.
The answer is 4500rpm
